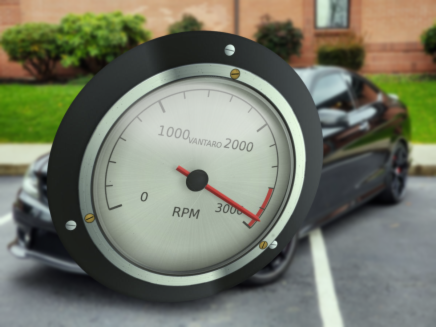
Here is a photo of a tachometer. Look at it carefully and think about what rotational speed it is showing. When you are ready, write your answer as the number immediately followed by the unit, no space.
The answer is 2900rpm
